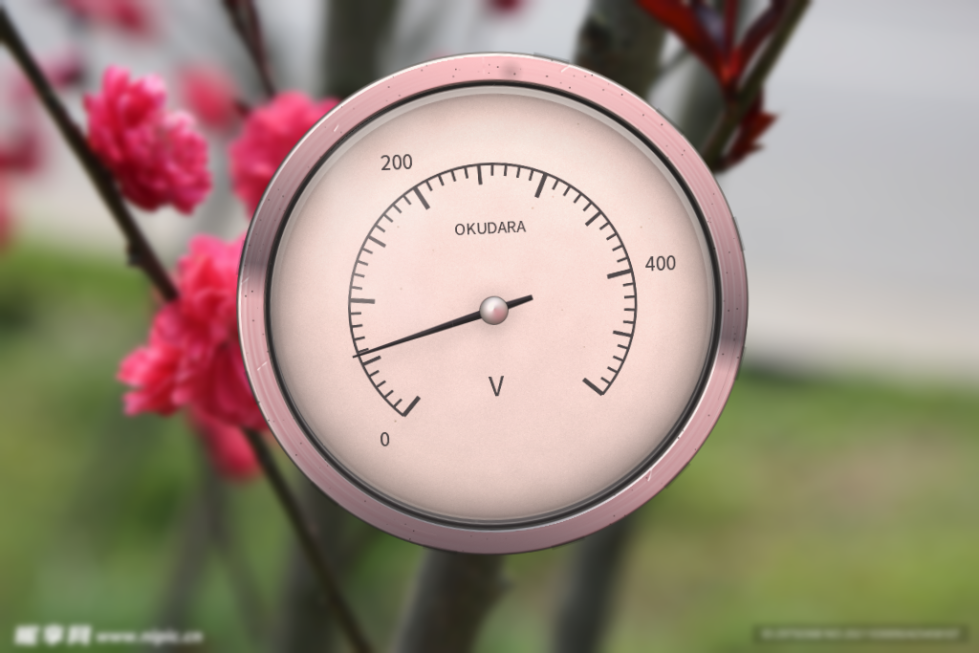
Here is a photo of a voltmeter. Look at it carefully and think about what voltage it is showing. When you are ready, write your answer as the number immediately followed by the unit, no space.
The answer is 60V
